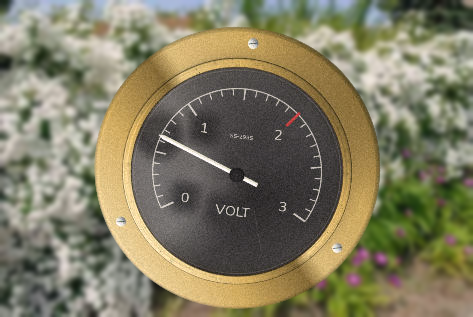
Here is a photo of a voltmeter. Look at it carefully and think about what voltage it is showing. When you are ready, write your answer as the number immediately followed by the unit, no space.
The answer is 0.65V
